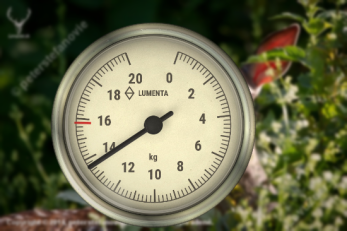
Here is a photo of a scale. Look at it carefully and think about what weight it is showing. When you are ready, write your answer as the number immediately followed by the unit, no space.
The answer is 13.6kg
